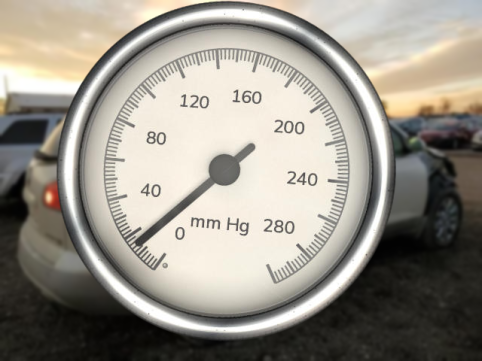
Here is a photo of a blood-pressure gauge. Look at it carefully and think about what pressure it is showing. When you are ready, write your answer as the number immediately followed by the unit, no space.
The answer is 14mmHg
